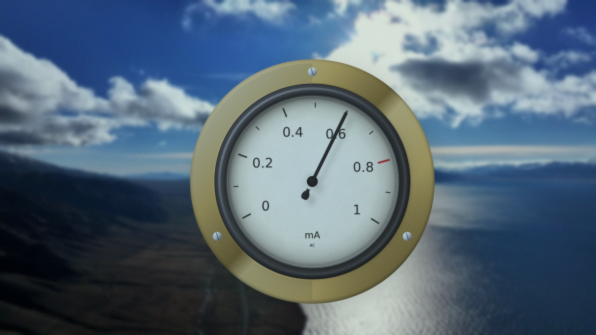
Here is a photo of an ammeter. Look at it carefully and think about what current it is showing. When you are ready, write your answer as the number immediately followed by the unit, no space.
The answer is 0.6mA
